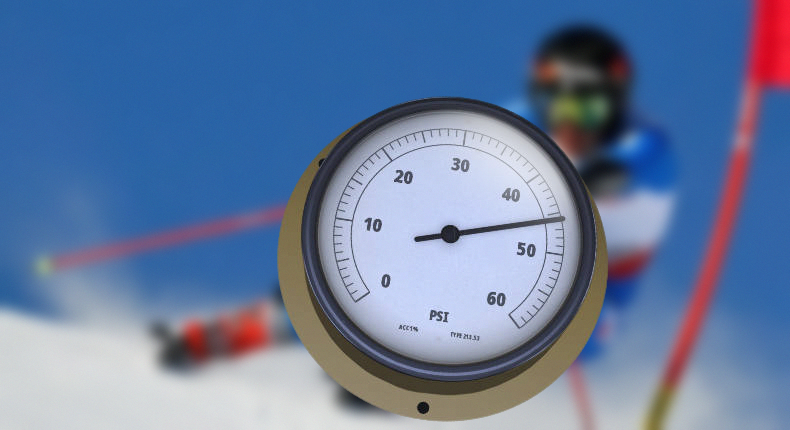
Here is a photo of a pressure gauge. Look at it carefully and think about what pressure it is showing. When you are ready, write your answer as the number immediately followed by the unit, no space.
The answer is 46psi
